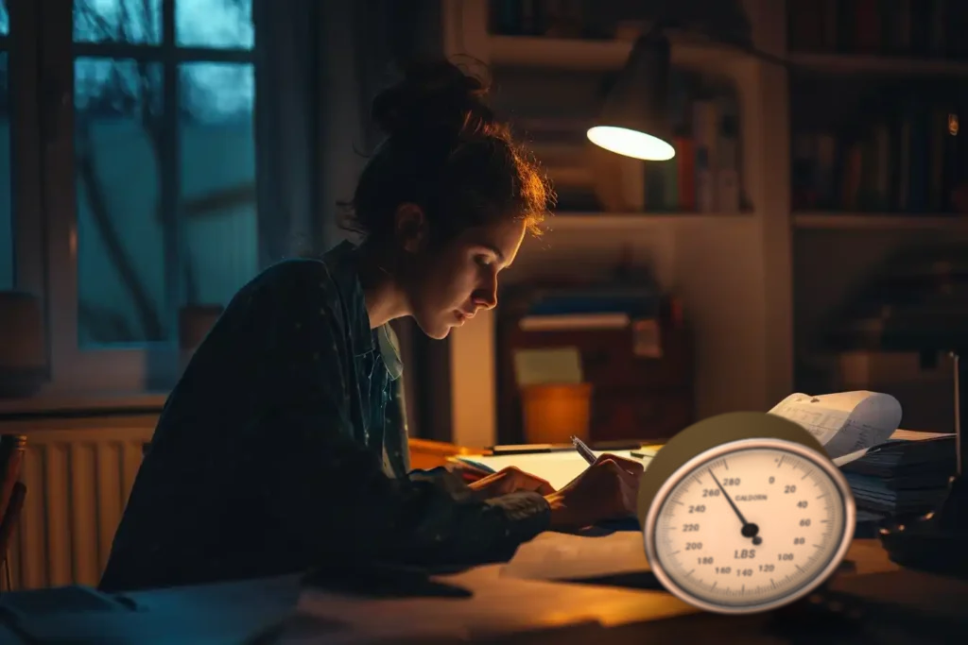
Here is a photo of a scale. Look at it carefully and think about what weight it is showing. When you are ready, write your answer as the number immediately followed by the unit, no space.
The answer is 270lb
